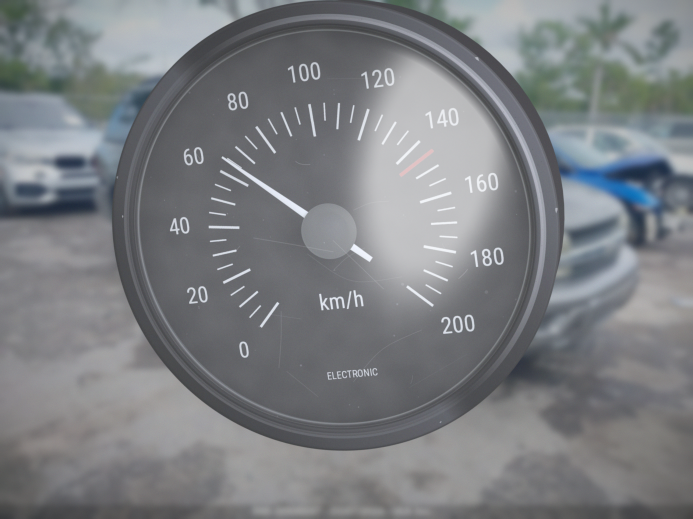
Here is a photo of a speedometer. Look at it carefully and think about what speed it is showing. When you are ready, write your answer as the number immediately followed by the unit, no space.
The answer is 65km/h
